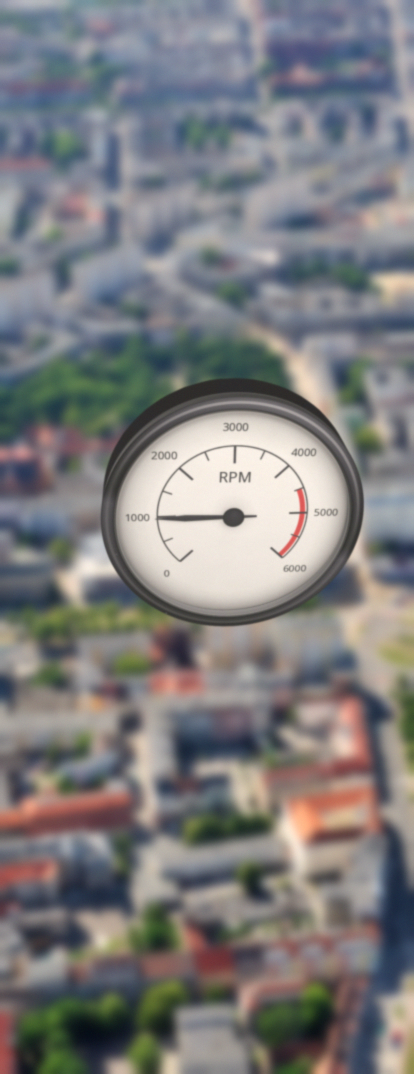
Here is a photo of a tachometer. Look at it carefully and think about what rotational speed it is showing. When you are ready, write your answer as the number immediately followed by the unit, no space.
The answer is 1000rpm
